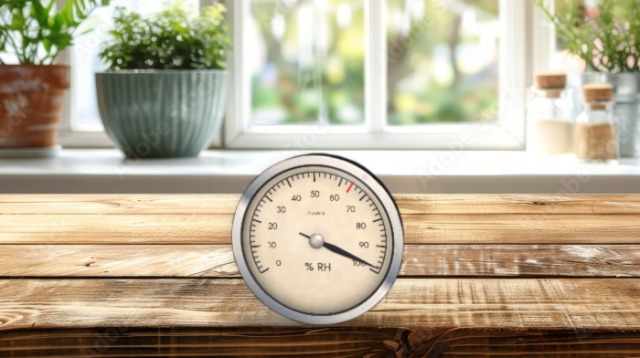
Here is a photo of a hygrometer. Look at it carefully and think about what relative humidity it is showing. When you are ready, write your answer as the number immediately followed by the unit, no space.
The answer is 98%
